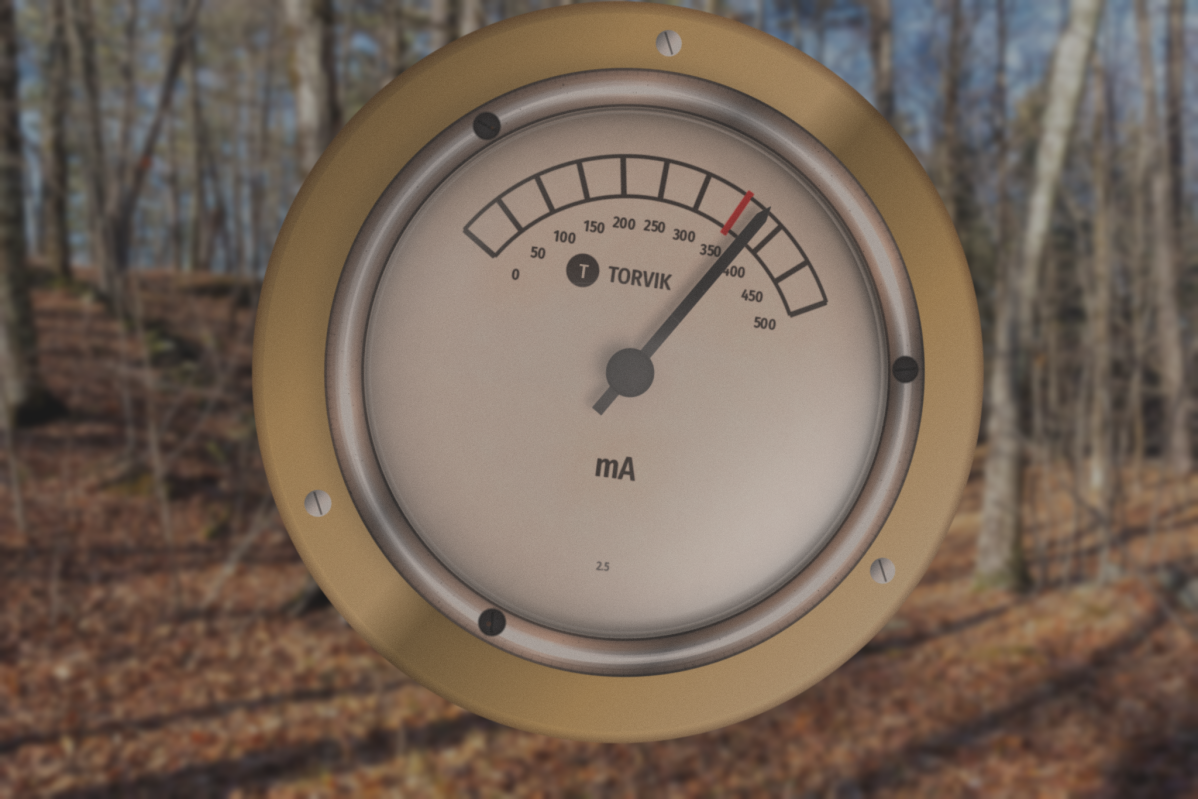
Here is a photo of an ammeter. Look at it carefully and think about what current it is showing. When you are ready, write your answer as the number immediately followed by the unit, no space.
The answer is 375mA
